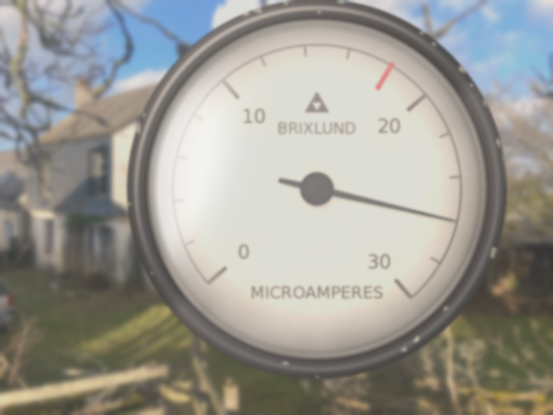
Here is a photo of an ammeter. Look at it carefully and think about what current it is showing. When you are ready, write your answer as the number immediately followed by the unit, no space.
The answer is 26µA
